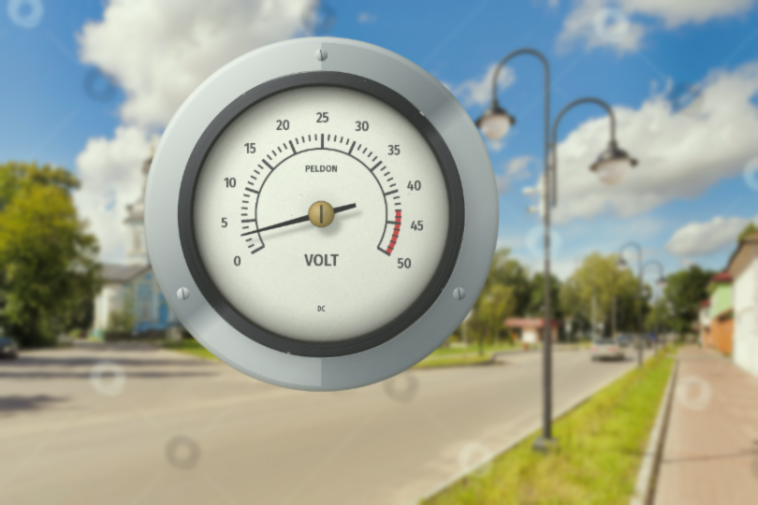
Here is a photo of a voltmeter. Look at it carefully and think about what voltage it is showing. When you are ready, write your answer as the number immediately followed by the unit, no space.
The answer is 3V
